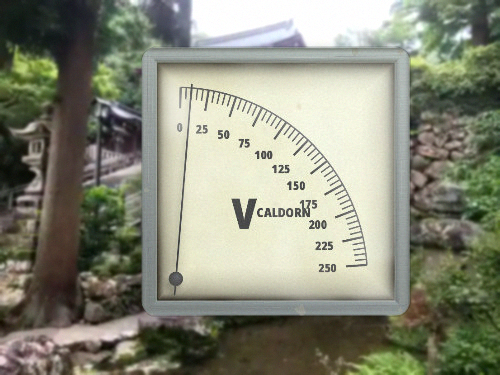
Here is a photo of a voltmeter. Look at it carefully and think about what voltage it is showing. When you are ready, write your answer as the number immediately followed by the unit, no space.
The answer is 10V
